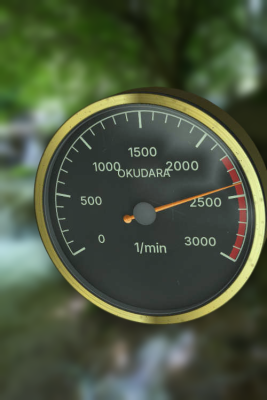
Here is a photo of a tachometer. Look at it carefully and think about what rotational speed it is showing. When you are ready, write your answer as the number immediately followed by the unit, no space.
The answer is 2400rpm
